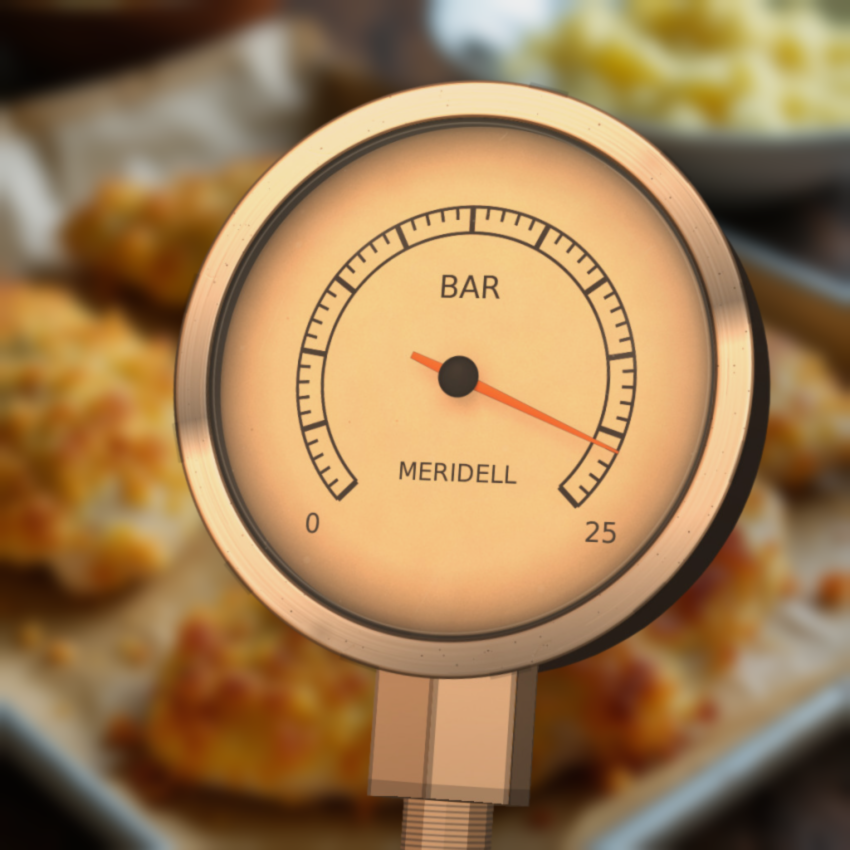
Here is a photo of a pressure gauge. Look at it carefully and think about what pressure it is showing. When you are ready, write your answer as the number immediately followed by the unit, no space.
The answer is 23bar
